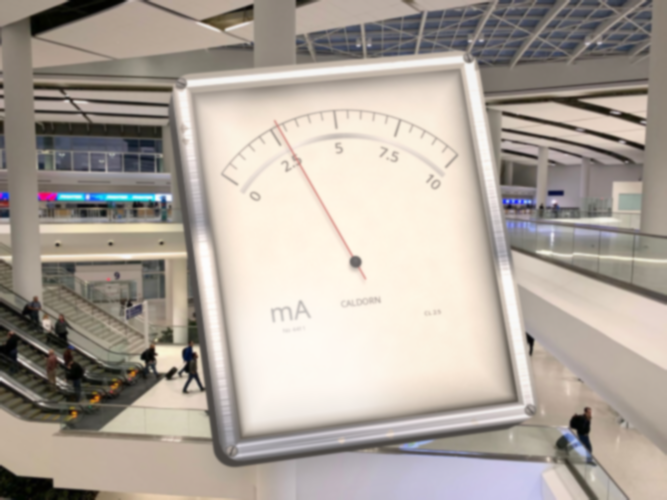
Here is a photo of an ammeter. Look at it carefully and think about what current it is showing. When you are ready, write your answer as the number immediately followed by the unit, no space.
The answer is 2.75mA
